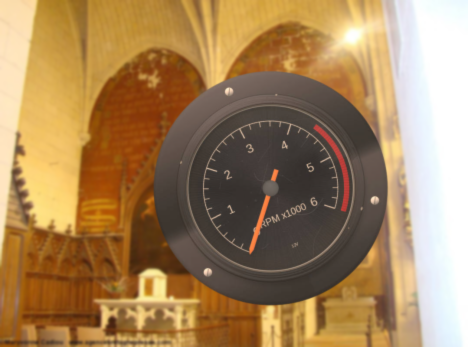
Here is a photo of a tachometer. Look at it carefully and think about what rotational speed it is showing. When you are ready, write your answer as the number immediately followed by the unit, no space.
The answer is 0rpm
